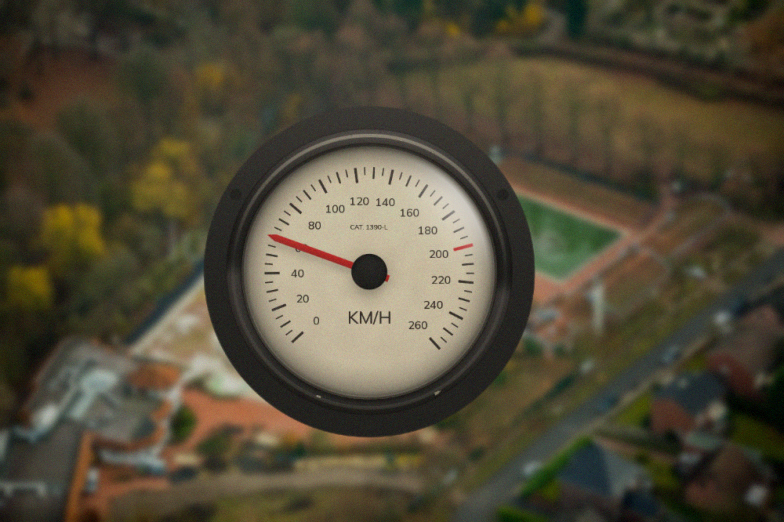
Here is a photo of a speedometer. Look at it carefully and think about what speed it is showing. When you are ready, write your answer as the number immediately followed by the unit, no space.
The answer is 60km/h
